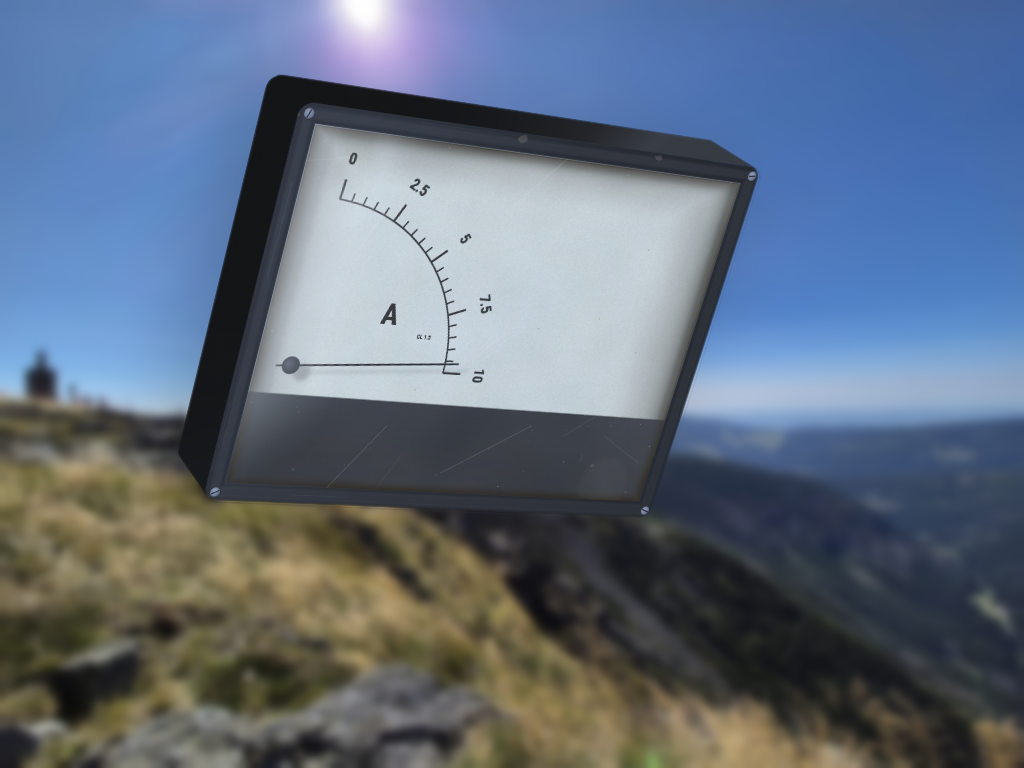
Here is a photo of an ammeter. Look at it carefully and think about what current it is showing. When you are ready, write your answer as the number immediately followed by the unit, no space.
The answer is 9.5A
